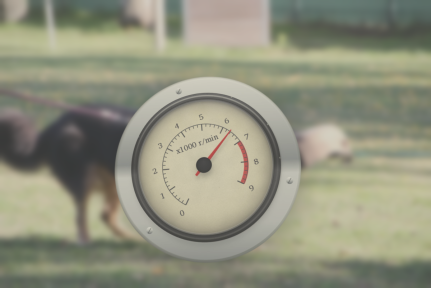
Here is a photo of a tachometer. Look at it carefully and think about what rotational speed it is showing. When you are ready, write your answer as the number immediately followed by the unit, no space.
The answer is 6400rpm
